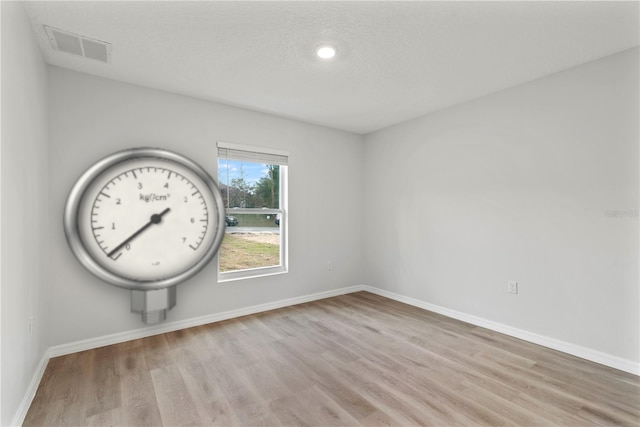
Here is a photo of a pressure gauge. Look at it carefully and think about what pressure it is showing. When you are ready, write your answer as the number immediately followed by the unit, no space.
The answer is 0.2kg/cm²
